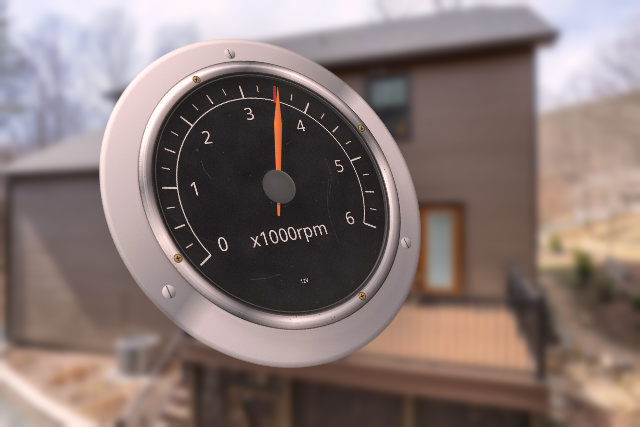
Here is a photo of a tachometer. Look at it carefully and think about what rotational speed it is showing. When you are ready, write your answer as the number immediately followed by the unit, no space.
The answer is 3500rpm
